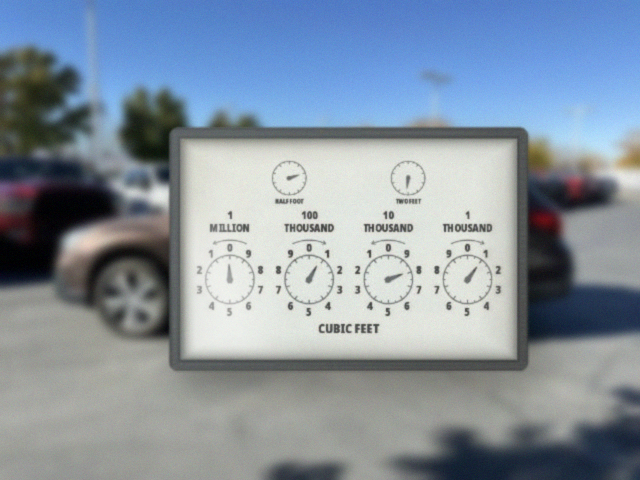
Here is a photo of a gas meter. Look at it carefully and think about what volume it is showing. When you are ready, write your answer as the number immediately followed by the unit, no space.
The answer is 8100ft³
